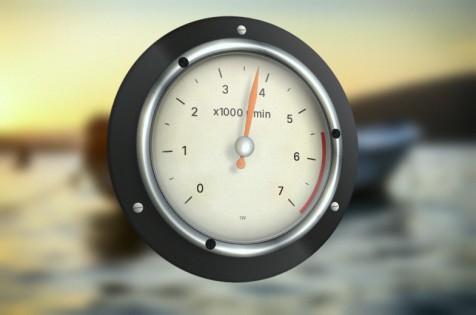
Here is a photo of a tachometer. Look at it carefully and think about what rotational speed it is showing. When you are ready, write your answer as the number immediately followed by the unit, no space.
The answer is 3750rpm
